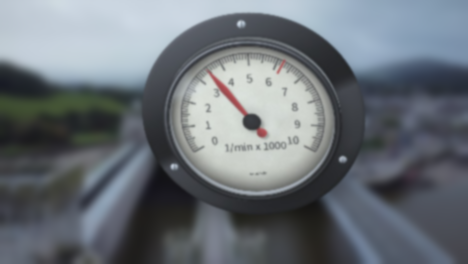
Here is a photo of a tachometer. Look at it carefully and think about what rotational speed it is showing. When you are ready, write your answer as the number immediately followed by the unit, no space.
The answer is 3500rpm
